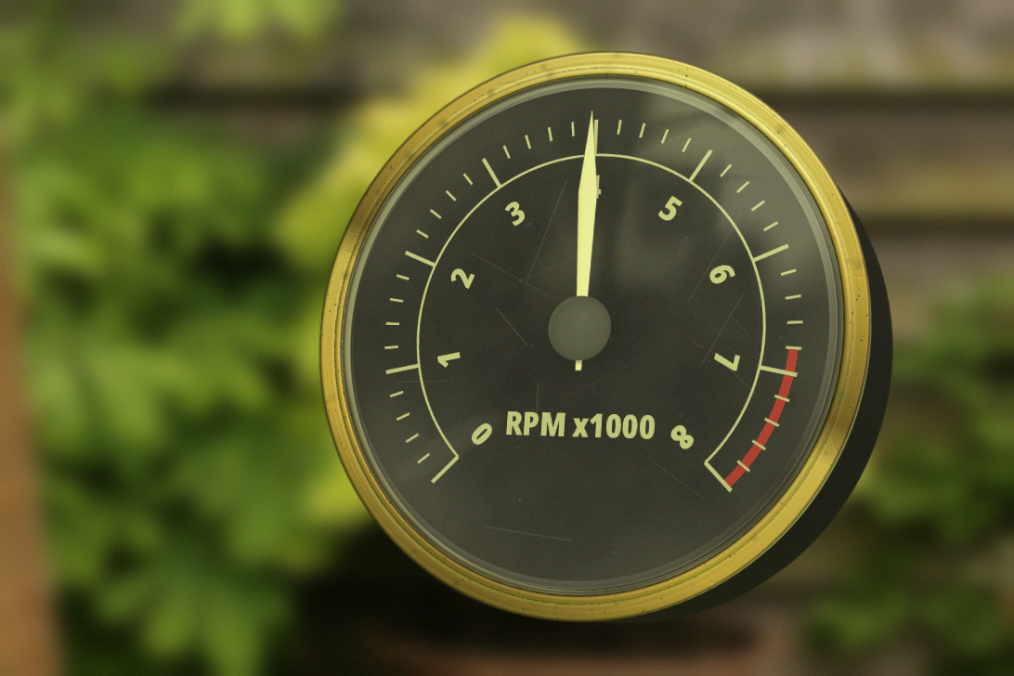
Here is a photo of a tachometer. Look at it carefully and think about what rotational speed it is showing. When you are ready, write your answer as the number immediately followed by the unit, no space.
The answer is 4000rpm
